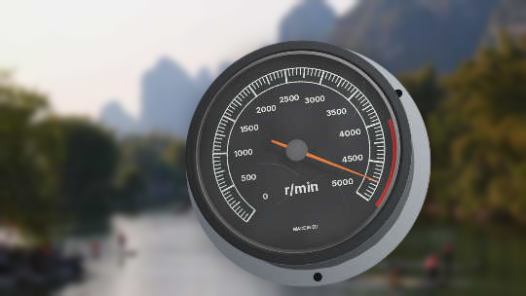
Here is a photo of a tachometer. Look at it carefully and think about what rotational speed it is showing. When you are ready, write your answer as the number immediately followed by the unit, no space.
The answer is 4750rpm
